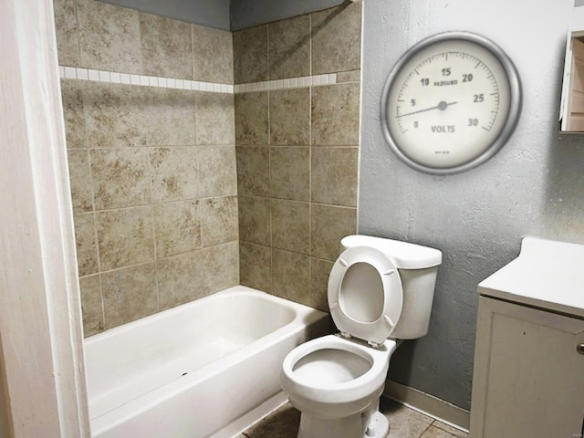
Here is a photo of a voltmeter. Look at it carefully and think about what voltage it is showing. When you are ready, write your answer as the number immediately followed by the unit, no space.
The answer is 2.5V
